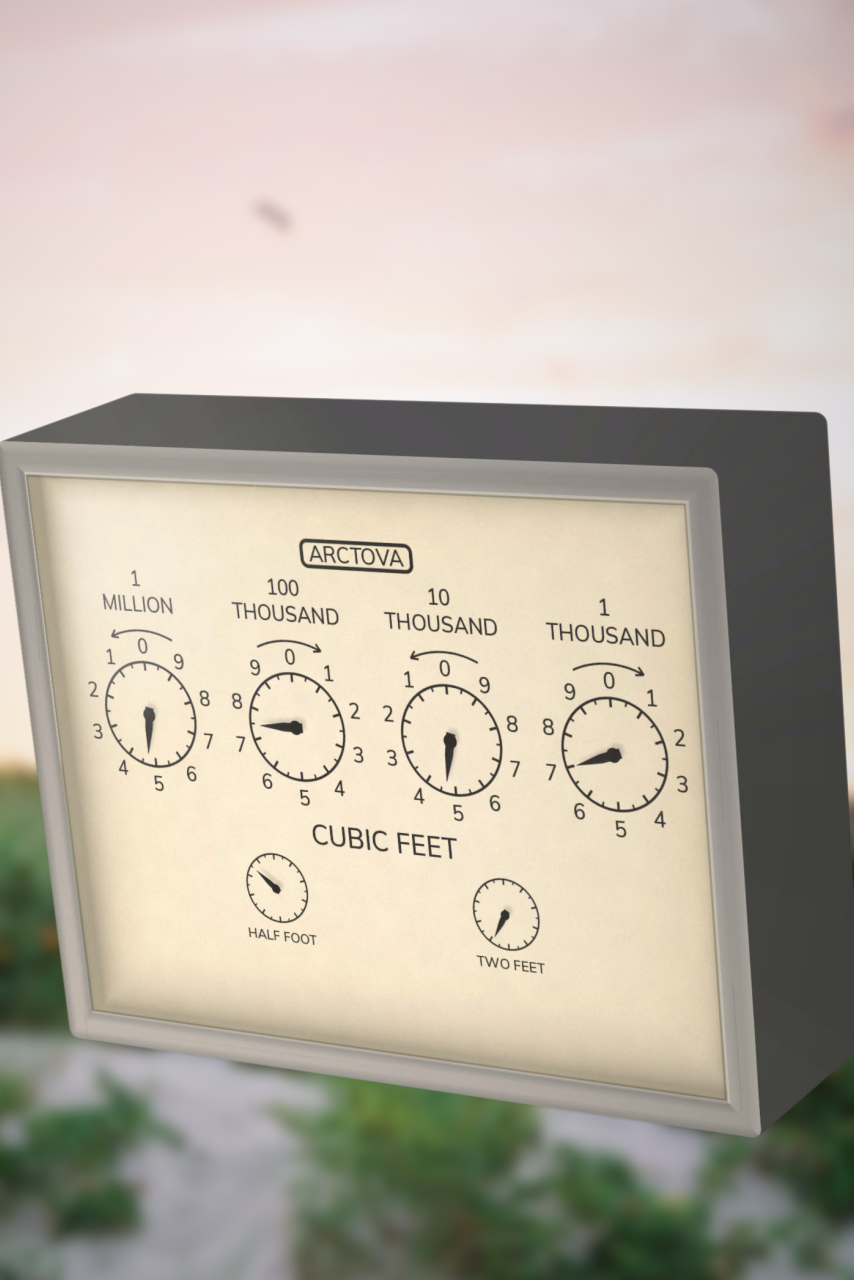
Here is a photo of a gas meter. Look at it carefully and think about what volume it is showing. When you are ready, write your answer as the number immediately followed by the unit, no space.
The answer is 474700ft³
